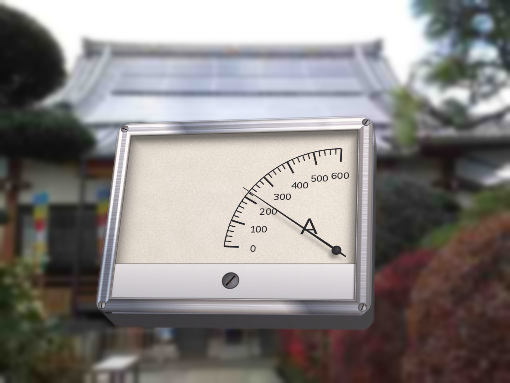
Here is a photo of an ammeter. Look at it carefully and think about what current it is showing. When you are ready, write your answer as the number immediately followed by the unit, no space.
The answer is 220A
